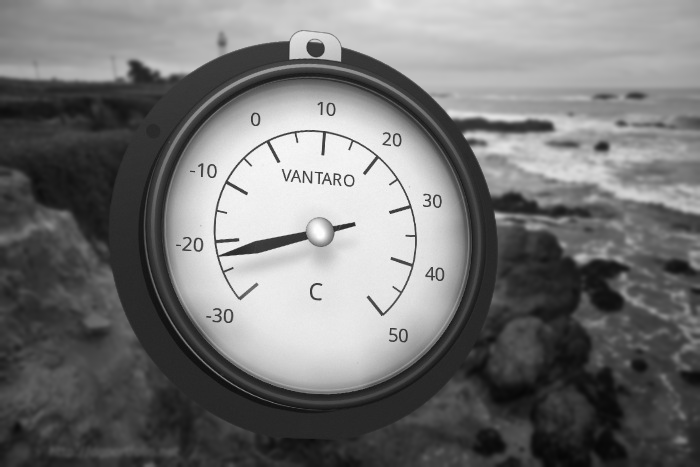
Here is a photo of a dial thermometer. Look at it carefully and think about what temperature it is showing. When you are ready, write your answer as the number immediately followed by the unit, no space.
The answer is -22.5°C
